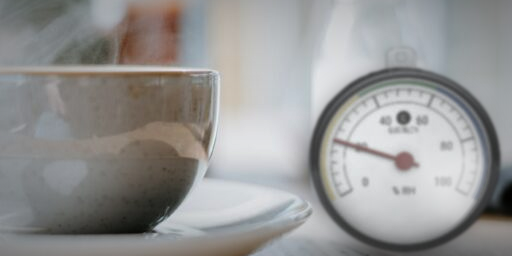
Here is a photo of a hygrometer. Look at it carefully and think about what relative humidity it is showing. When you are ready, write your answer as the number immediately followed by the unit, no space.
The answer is 20%
